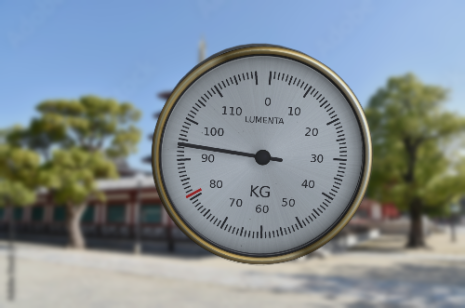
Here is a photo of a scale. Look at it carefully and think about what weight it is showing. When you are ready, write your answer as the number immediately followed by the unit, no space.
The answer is 94kg
